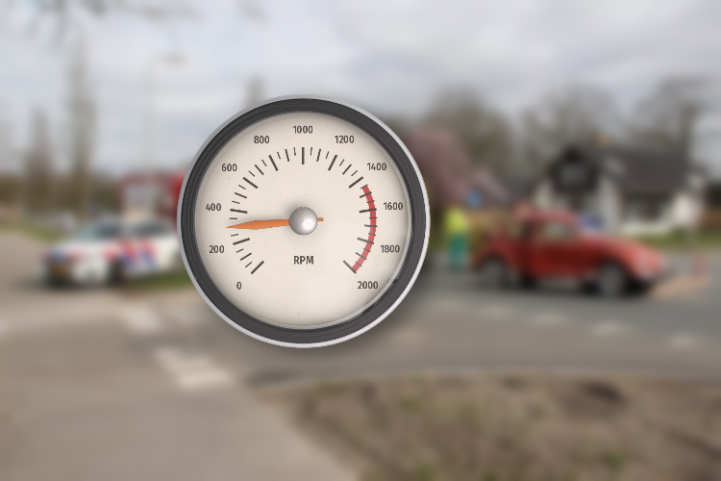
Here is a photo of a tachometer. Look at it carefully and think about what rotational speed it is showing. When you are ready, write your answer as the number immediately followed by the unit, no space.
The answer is 300rpm
